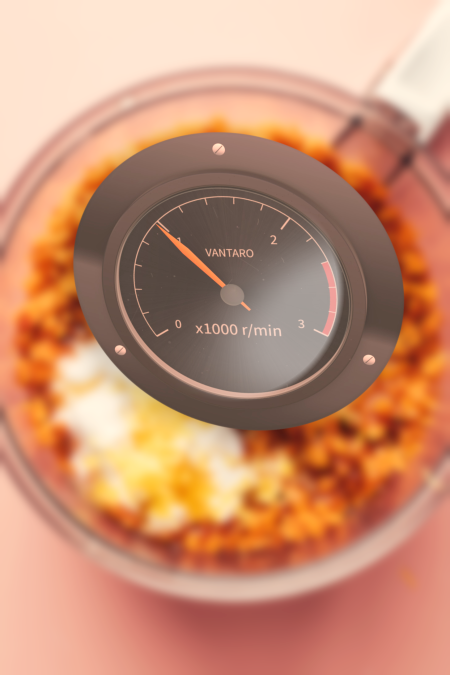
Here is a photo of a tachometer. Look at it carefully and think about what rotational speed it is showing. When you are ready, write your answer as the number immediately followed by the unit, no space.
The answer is 1000rpm
